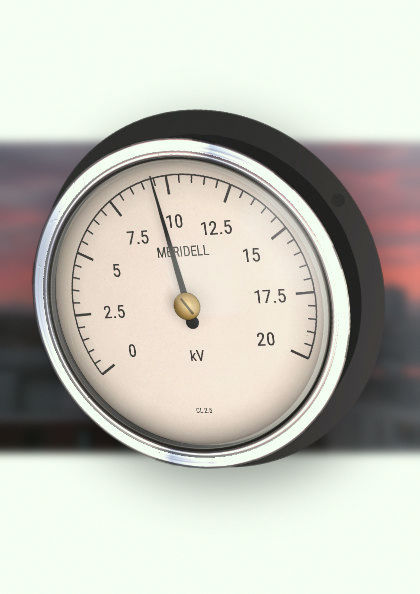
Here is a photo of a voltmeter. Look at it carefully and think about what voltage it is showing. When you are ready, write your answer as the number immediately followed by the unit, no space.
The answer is 9.5kV
